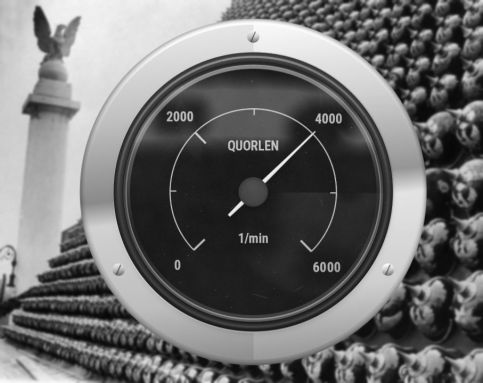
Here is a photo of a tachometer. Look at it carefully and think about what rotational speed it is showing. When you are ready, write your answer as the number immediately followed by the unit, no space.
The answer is 4000rpm
